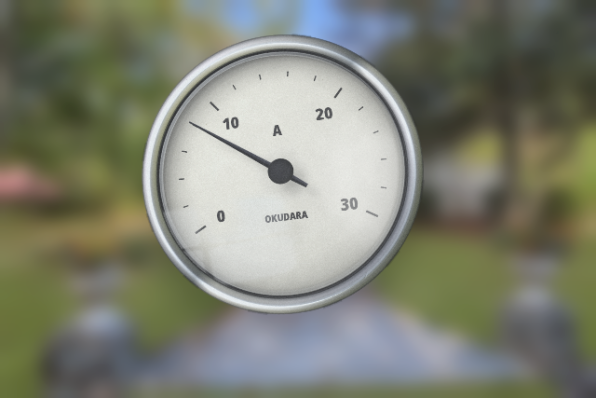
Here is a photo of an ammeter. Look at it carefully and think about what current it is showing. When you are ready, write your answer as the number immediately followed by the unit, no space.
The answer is 8A
